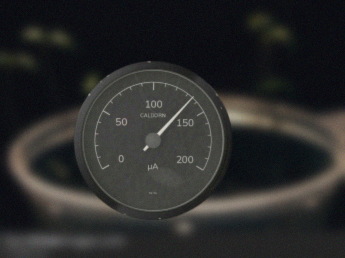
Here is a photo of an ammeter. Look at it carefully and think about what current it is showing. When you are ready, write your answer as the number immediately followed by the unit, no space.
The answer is 135µA
